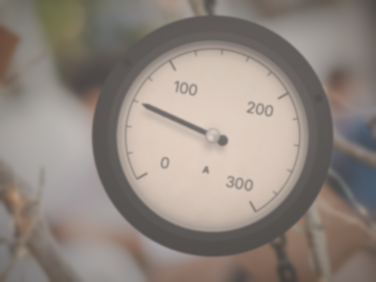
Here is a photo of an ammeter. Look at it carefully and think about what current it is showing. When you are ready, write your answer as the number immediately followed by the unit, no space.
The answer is 60A
